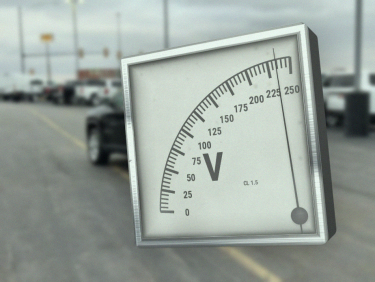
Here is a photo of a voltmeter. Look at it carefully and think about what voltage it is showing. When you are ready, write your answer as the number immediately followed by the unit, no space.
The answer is 235V
